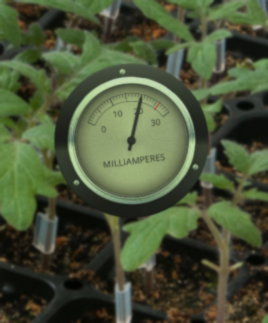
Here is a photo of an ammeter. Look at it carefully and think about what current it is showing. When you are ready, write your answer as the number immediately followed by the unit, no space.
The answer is 20mA
